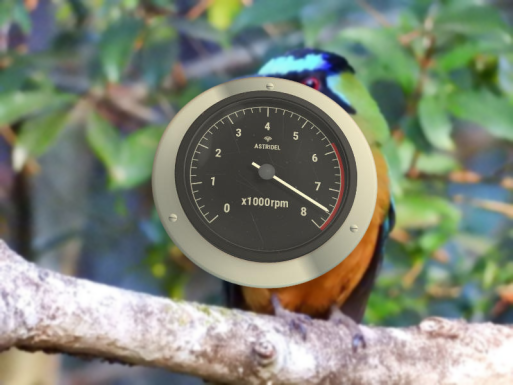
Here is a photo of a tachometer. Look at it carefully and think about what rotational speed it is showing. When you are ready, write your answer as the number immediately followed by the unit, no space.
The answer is 7600rpm
